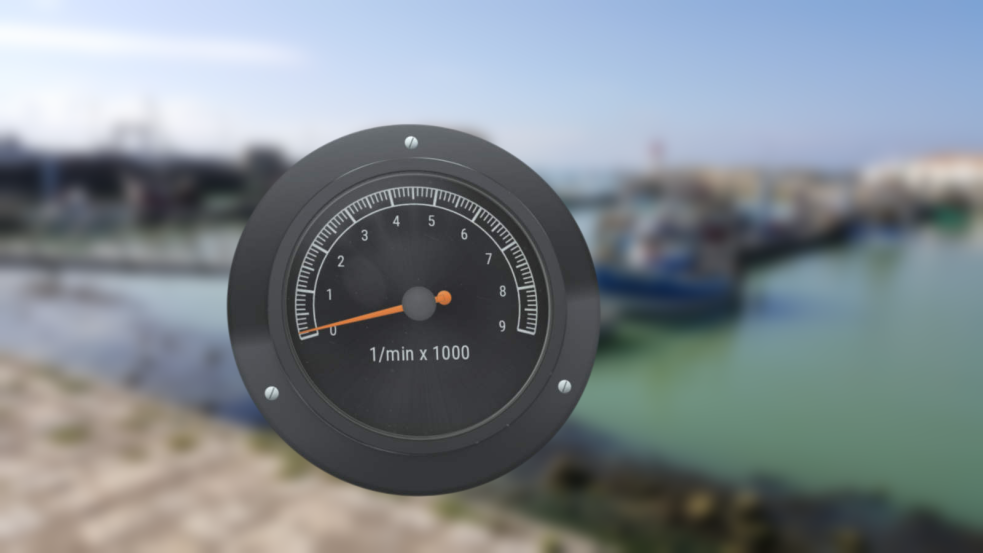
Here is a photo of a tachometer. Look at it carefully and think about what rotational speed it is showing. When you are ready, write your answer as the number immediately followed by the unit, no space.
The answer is 100rpm
